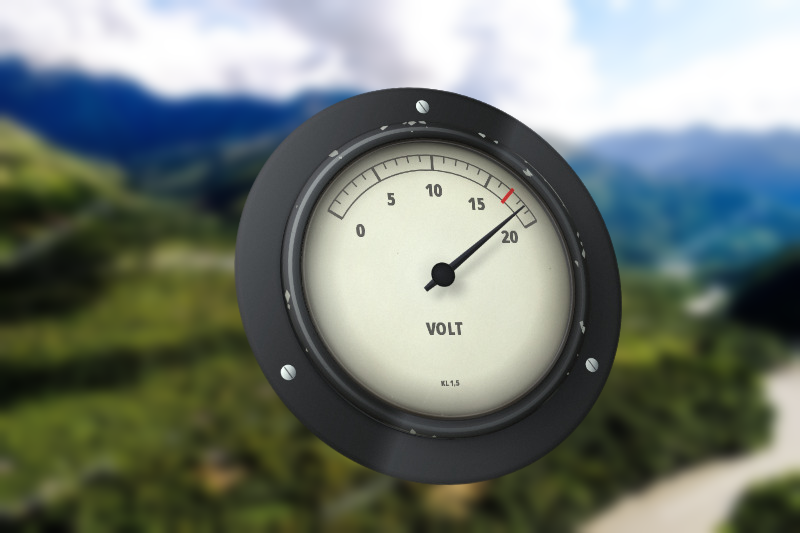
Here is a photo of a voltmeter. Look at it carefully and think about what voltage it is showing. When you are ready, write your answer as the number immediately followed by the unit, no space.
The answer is 18.5V
